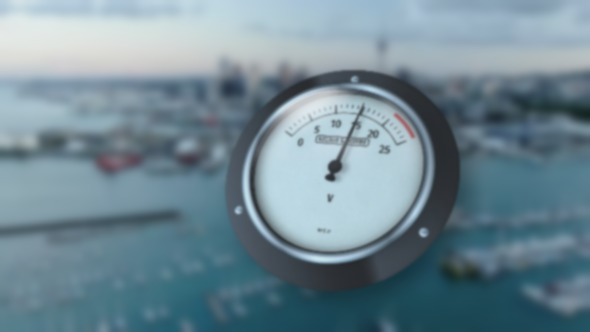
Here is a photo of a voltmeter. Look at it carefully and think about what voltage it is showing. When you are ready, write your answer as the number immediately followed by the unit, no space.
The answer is 15V
